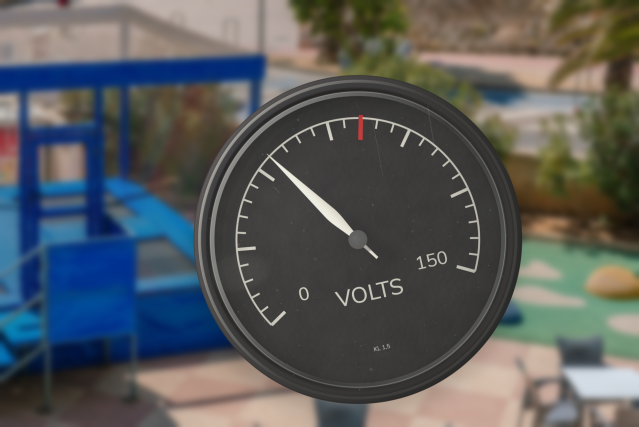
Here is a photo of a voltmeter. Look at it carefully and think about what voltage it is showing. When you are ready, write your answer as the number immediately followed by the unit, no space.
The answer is 55V
